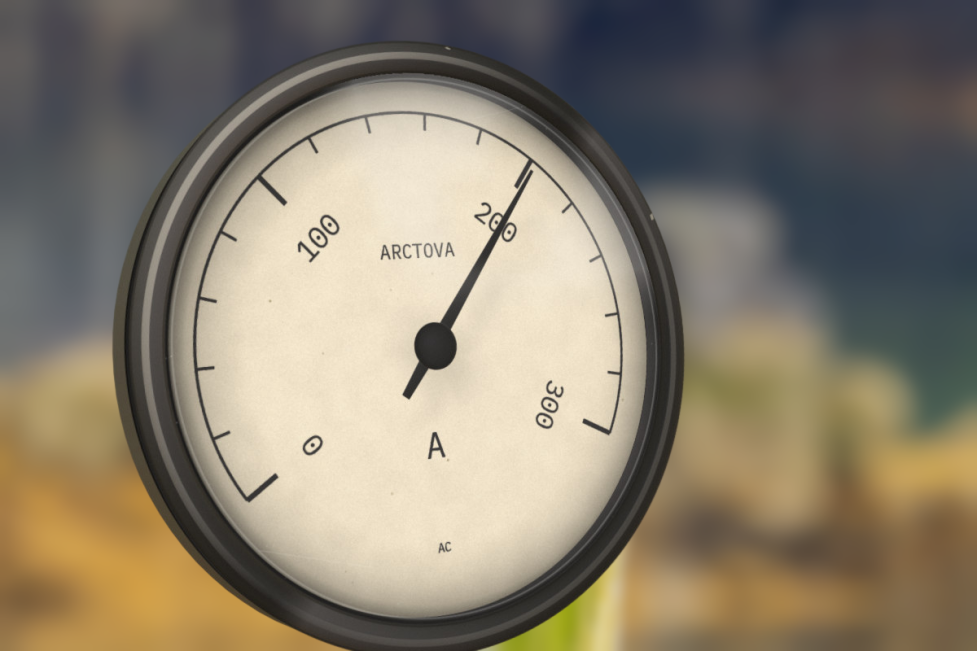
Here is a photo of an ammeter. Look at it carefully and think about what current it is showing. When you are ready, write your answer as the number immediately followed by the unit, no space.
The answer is 200A
